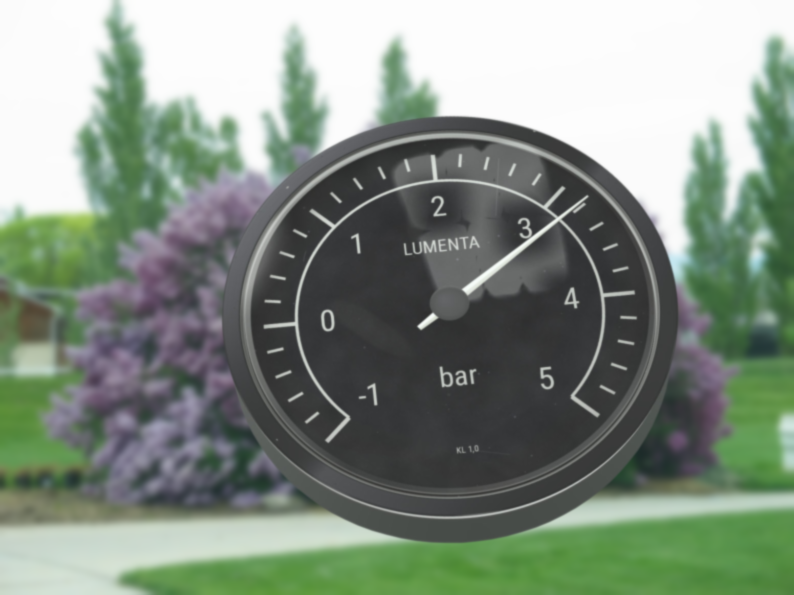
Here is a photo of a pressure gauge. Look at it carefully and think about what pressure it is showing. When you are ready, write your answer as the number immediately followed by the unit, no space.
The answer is 3.2bar
